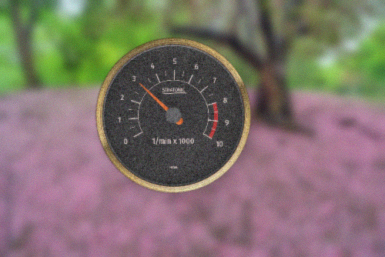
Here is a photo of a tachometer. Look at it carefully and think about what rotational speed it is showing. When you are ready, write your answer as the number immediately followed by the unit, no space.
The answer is 3000rpm
